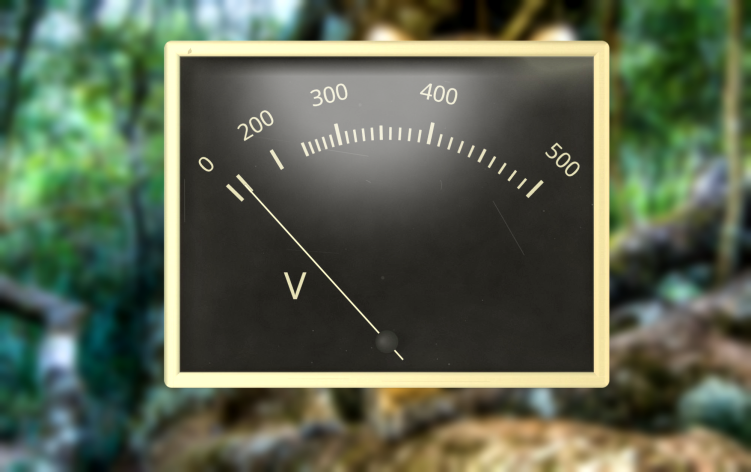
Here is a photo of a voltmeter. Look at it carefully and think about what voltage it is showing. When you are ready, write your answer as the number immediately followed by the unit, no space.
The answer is 100V
